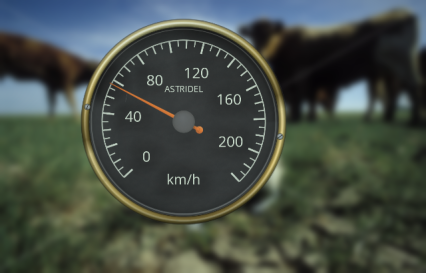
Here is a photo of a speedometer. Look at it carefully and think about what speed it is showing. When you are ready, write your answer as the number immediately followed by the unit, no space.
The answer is 57.5km/h
